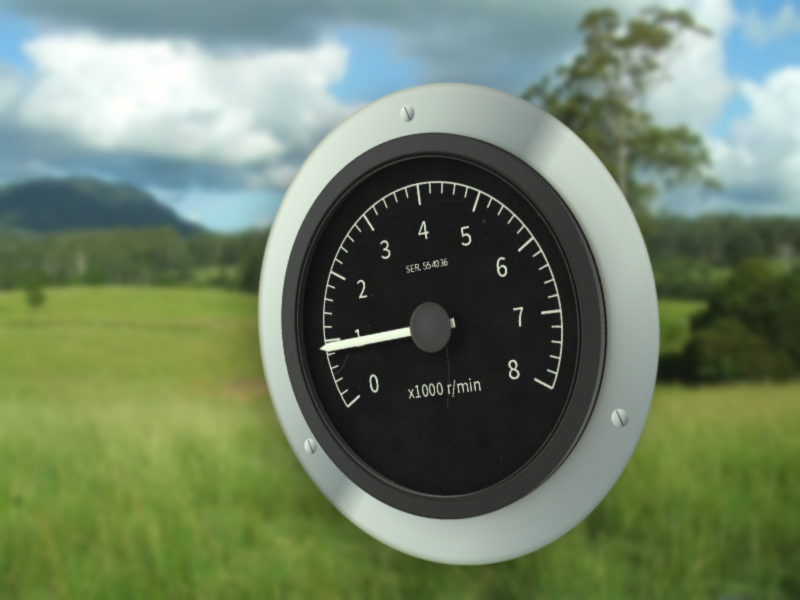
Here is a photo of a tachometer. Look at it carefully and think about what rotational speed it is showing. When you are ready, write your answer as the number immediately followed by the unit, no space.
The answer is 900rpm
